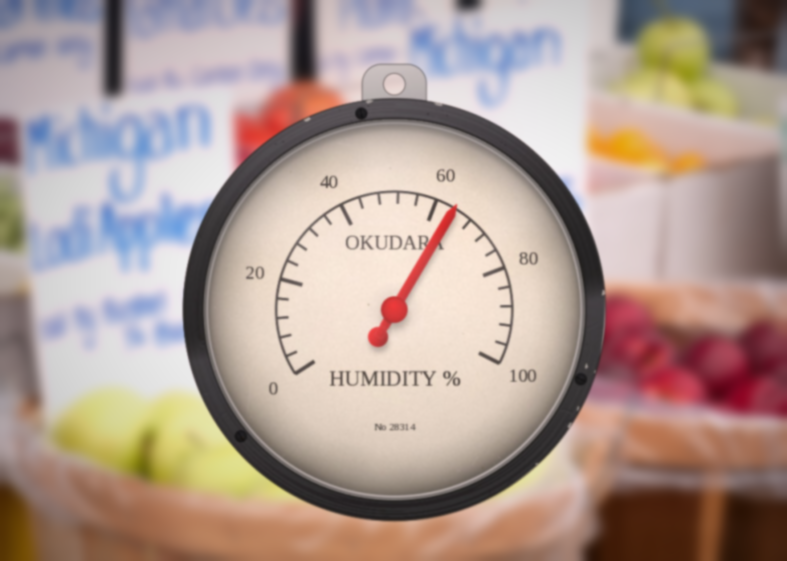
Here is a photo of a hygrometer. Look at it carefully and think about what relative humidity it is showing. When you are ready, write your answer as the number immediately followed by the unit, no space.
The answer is 64%
